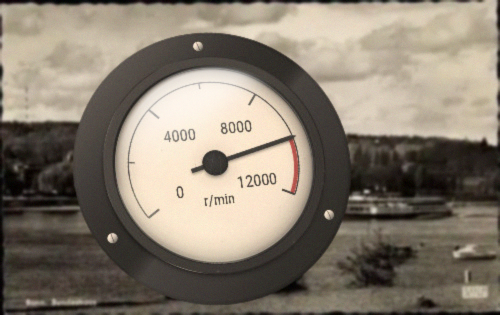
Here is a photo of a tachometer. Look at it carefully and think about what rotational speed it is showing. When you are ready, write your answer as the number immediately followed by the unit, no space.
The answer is 10000rpm
